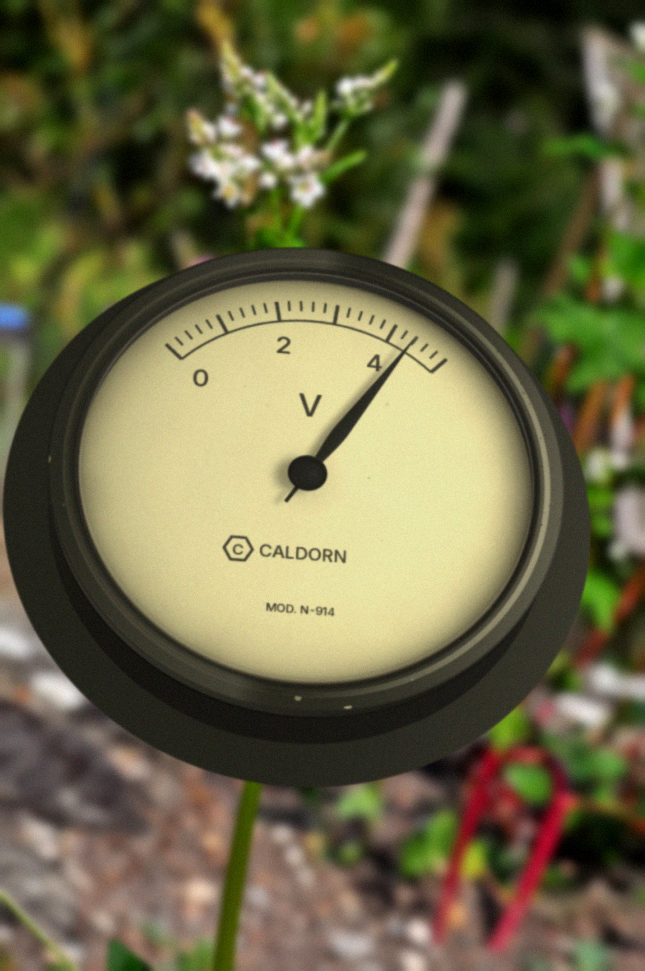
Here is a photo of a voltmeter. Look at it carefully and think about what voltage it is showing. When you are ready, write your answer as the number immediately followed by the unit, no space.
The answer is 4.4V
